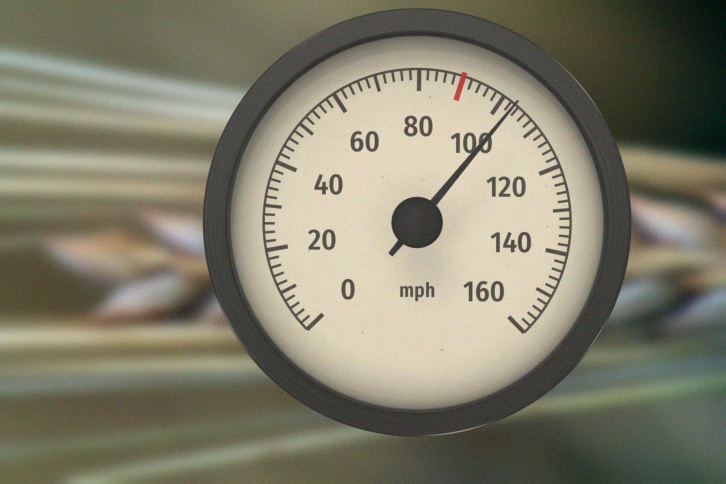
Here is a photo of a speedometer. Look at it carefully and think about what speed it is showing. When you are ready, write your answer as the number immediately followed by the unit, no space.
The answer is 103mph
